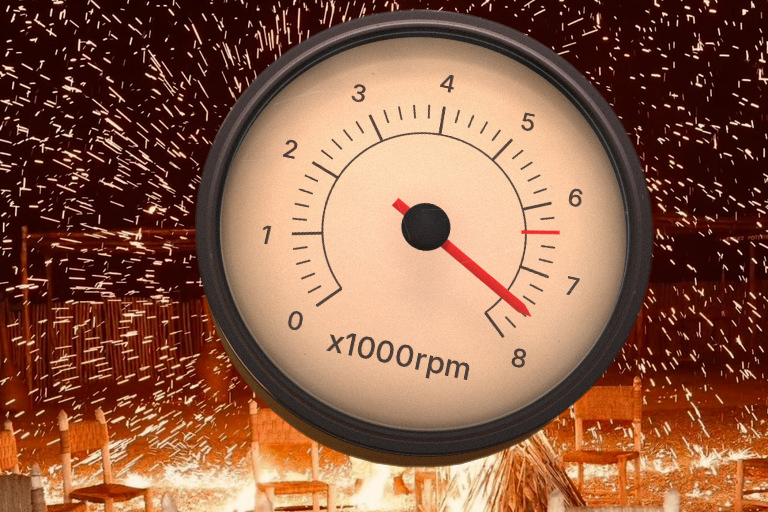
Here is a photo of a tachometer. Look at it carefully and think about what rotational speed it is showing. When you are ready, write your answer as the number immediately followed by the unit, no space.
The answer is 7600rpm
